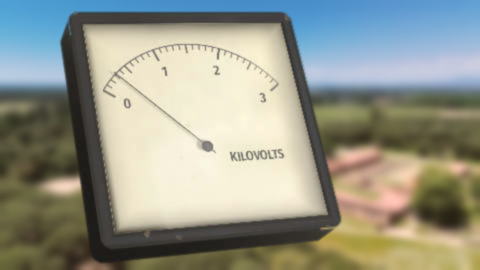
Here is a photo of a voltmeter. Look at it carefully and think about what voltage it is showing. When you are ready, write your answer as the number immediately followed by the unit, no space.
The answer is 0.3kV
